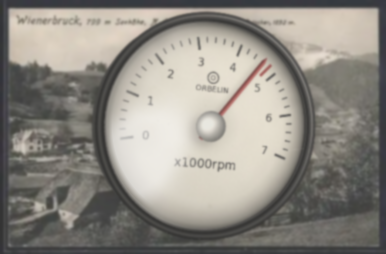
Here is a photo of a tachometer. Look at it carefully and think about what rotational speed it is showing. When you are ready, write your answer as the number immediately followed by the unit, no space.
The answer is 4600rpm
